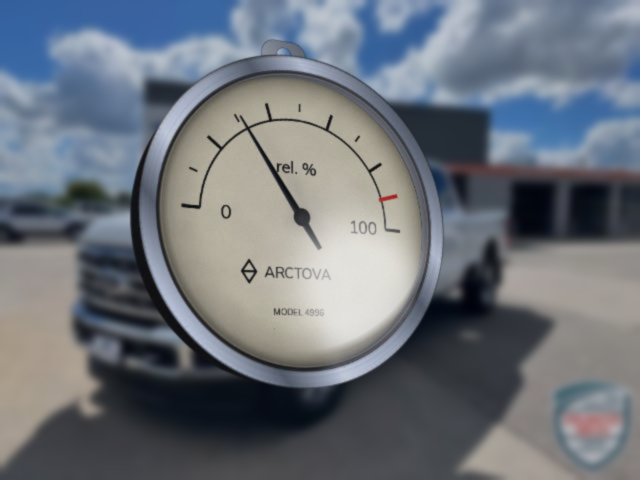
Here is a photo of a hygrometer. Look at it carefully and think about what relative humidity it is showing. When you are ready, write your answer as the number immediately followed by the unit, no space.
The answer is 30%
